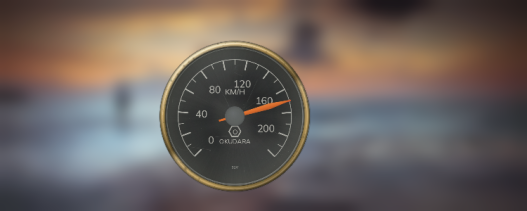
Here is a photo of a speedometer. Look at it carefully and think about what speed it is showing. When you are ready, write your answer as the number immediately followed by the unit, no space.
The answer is 170km/h
